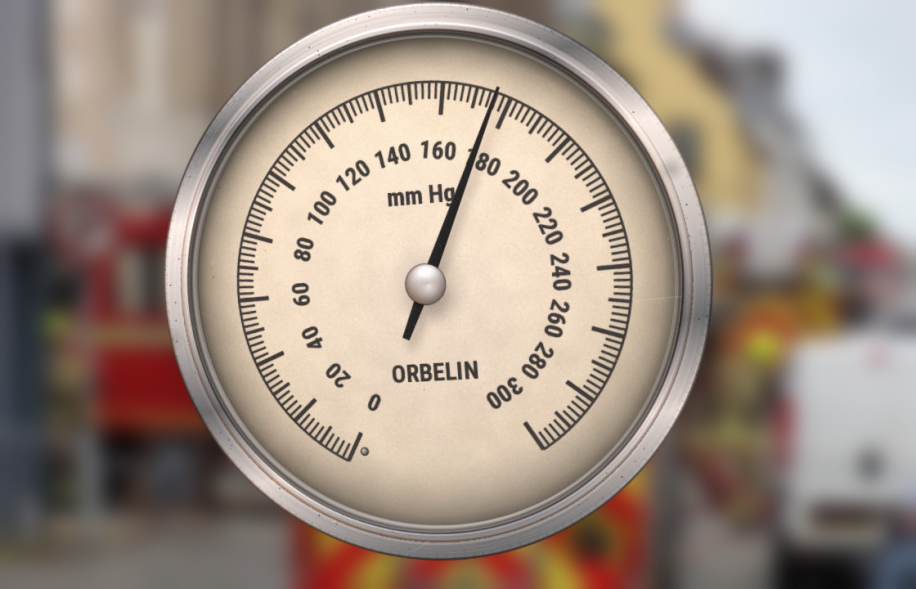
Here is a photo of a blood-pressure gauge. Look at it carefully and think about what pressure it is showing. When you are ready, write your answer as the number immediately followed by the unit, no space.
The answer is 176mmHg
